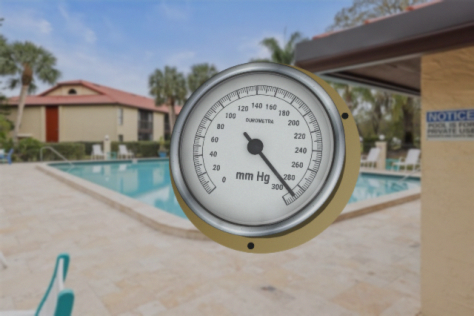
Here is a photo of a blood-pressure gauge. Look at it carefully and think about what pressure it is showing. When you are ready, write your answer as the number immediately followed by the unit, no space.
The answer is 290mmHg
